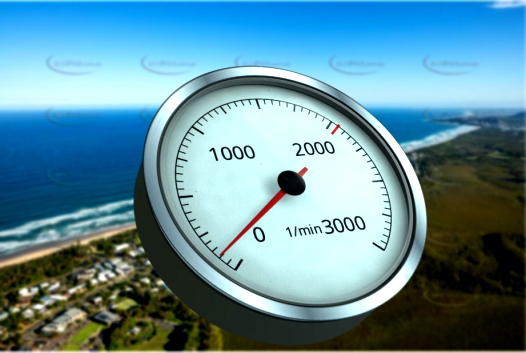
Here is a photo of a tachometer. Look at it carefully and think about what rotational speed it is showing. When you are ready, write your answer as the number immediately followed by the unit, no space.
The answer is 100rpm
